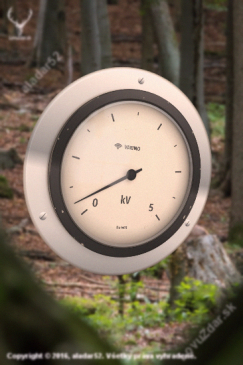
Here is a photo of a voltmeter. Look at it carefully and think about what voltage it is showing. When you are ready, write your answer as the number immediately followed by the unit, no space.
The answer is 0.25kV
